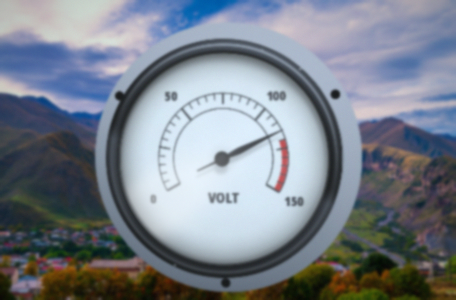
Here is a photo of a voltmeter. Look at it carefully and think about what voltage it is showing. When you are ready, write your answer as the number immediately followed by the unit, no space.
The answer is 115V
